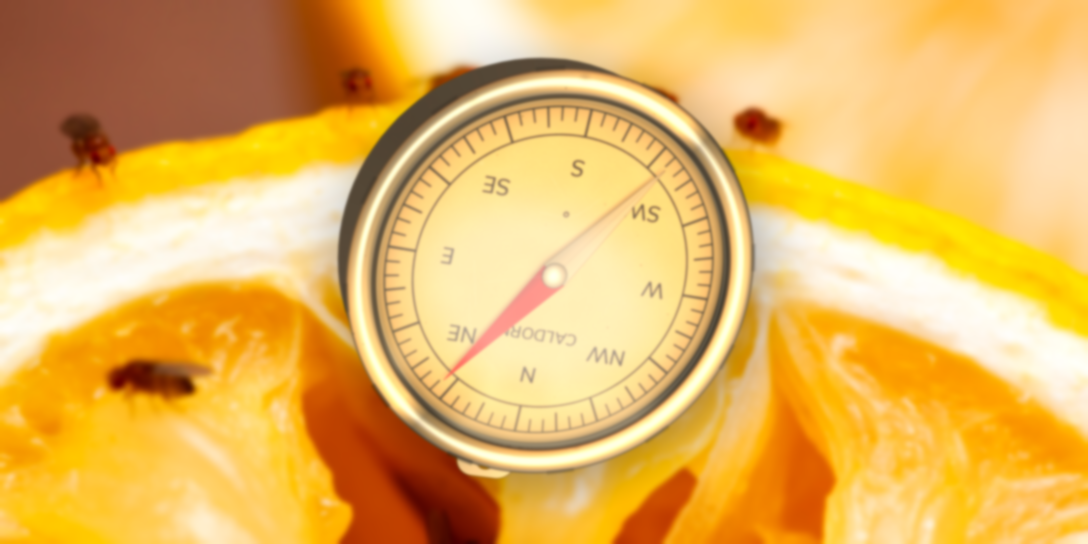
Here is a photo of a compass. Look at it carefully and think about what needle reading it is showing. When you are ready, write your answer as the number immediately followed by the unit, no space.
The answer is 35°
